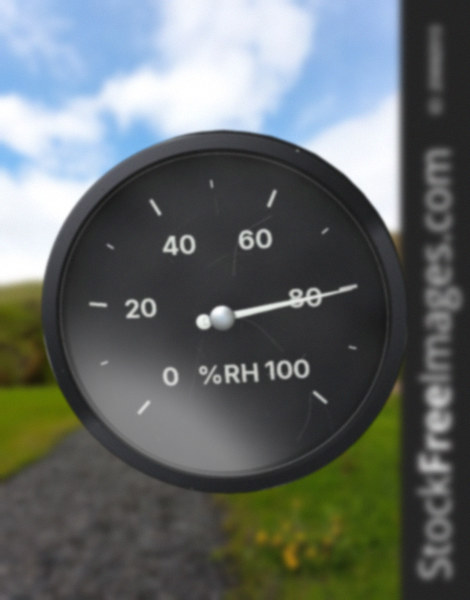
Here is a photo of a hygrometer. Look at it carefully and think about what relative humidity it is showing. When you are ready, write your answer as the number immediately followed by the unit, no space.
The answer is 80%
